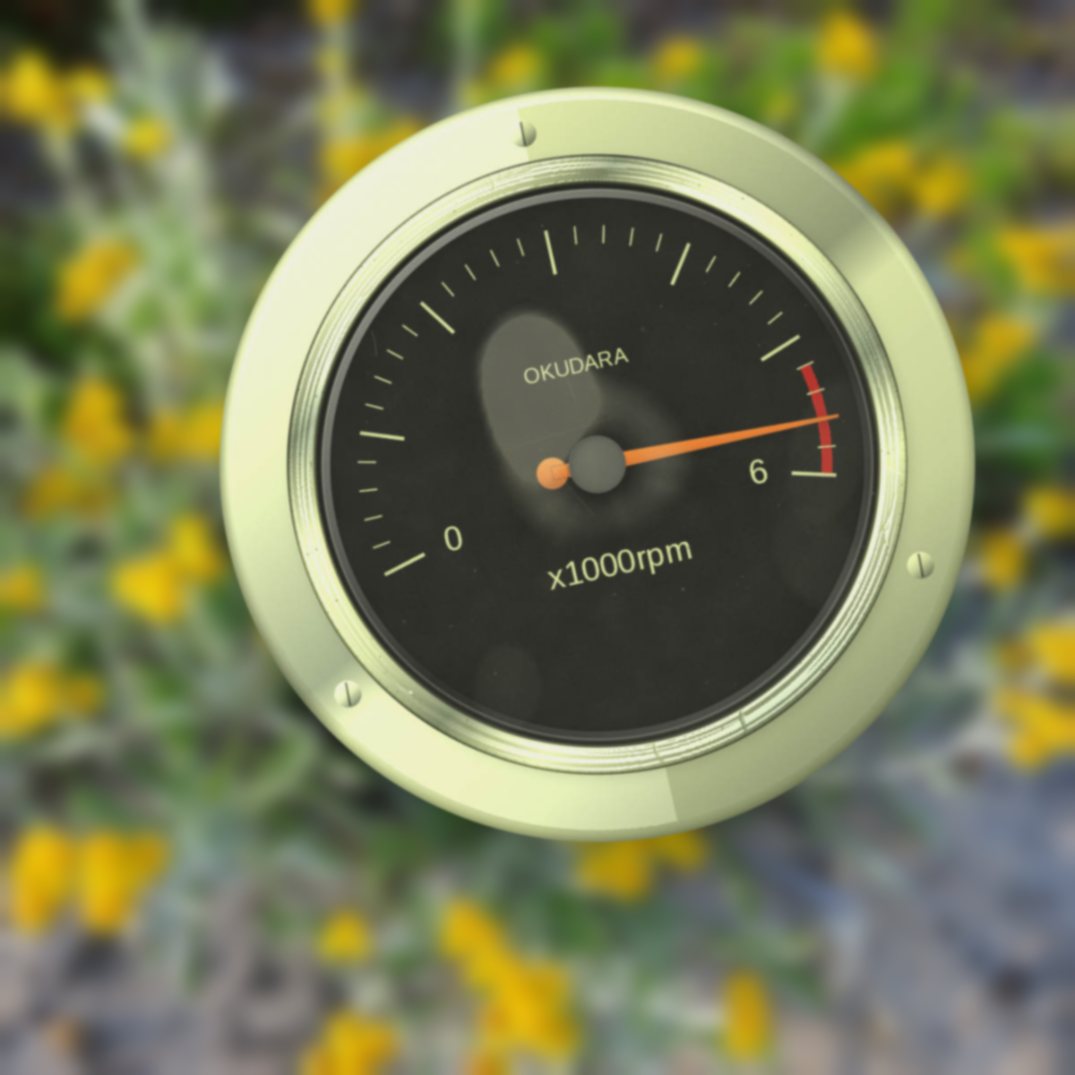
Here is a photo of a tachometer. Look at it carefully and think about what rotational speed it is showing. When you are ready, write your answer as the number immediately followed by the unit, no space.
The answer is 5600rpm
